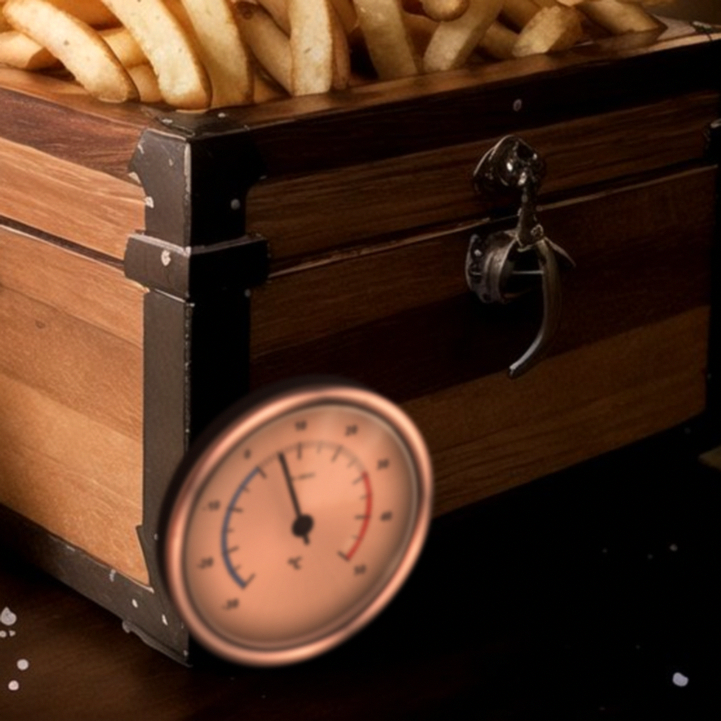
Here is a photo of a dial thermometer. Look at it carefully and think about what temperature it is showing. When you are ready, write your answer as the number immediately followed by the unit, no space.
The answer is 5°C
